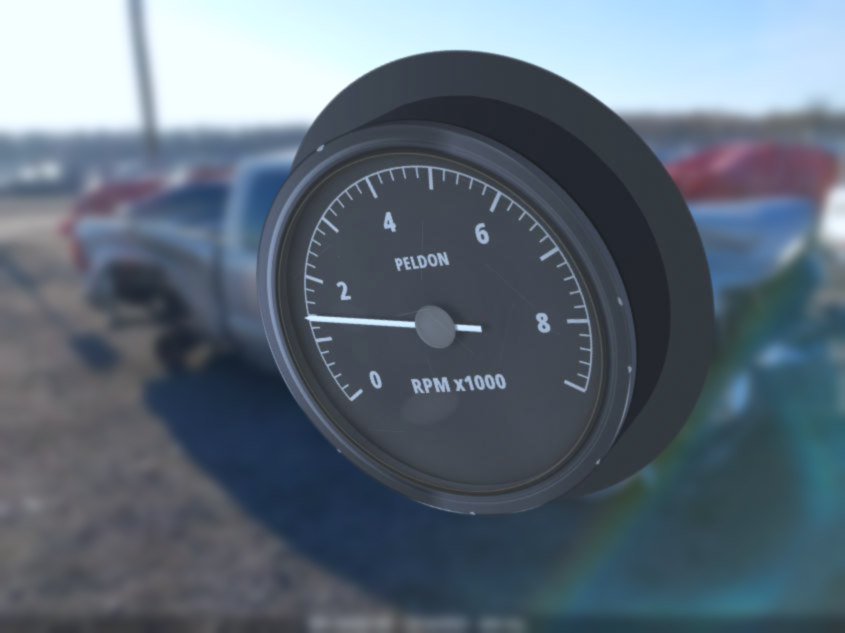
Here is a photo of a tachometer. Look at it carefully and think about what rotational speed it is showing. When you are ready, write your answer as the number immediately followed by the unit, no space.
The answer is 1400rpm
